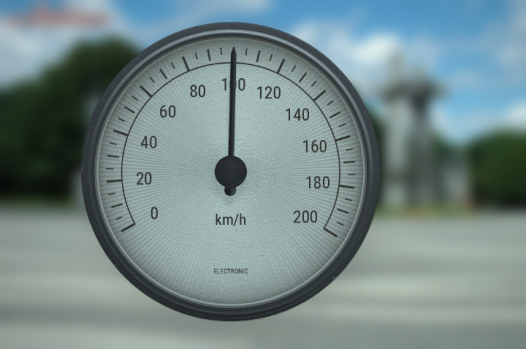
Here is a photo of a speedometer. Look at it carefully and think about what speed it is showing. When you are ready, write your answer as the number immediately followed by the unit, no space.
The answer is 100km/h
